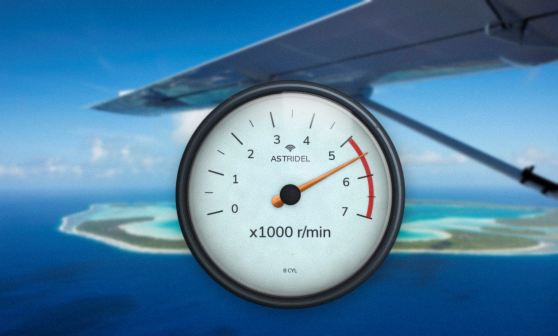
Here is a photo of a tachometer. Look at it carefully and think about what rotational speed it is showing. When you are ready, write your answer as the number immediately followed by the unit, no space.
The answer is 5500rpm
